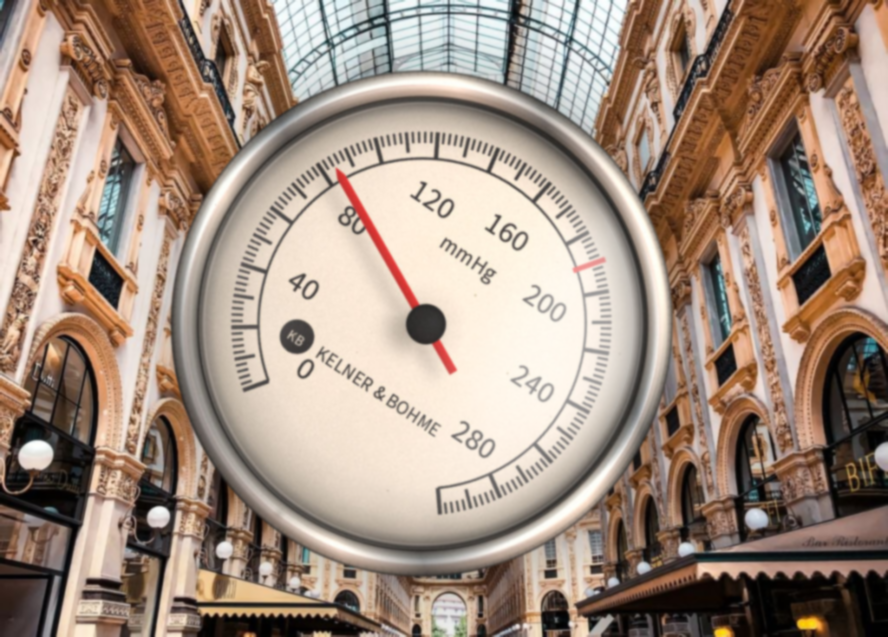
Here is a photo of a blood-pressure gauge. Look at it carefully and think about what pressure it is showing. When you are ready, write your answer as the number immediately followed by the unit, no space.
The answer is 84mmHg
